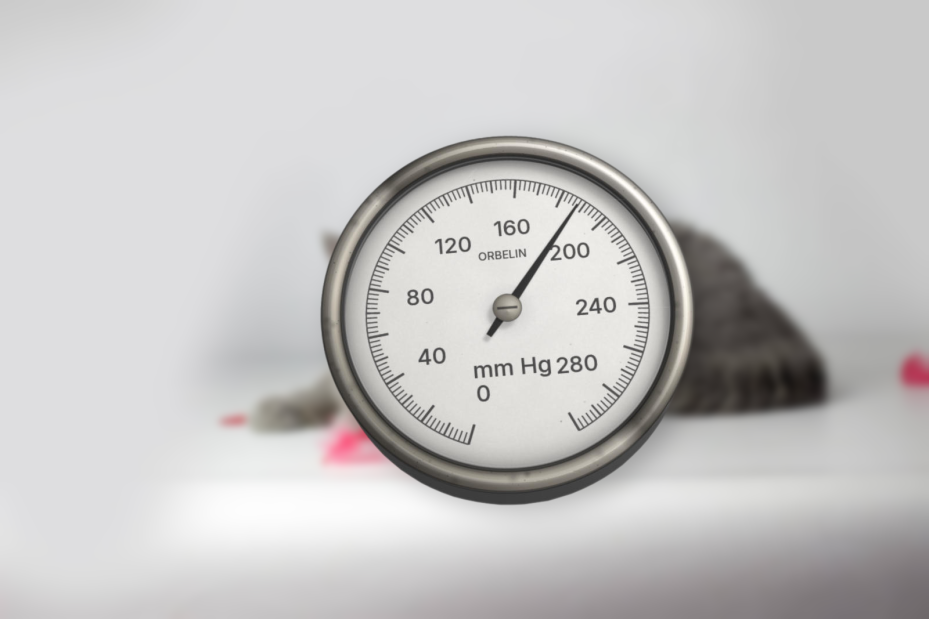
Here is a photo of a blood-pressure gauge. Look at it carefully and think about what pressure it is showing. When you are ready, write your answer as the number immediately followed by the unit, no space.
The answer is 188mmHg
